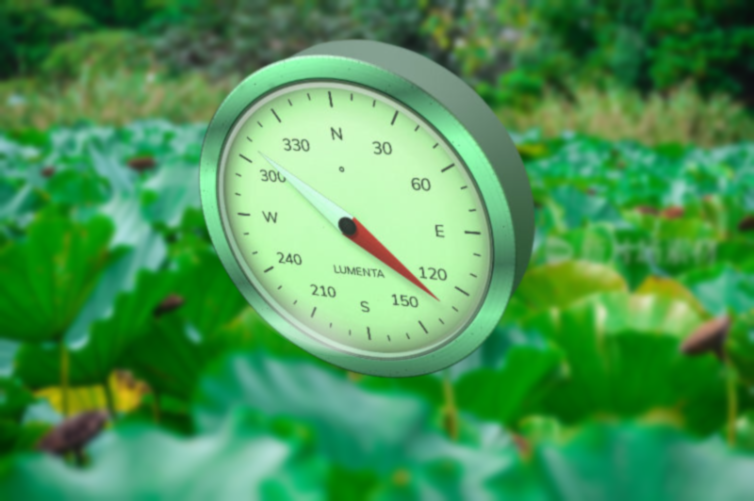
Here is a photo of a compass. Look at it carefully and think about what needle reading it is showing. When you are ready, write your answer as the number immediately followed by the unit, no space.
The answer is 130°
